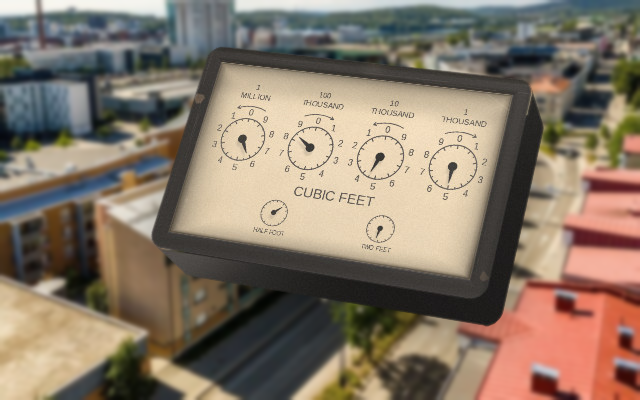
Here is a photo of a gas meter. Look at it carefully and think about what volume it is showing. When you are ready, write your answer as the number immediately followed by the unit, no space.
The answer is 584500ft³
